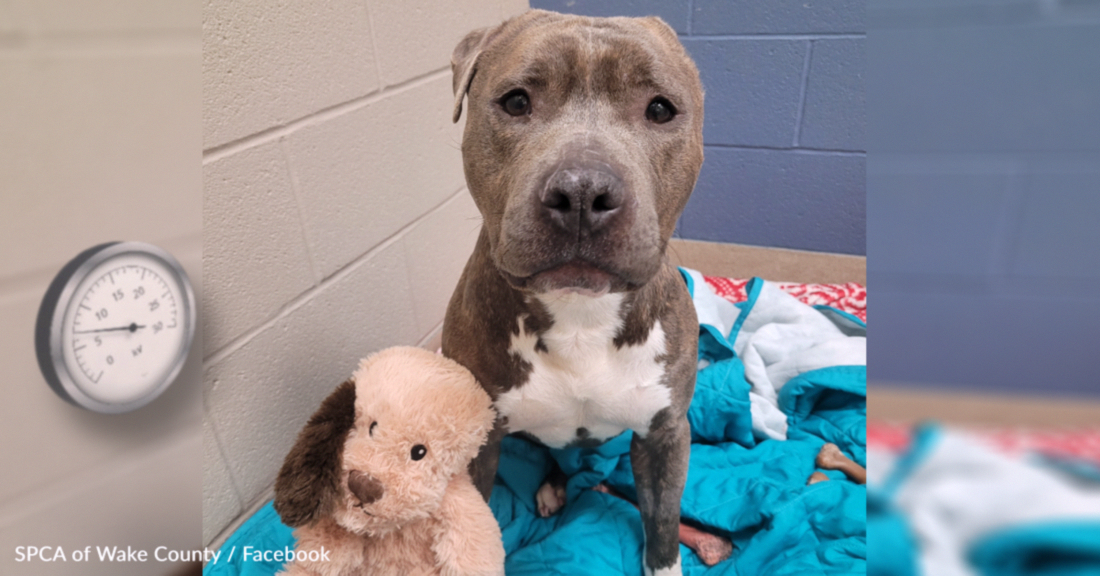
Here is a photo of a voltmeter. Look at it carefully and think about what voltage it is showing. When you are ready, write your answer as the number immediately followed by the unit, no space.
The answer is 7kV
